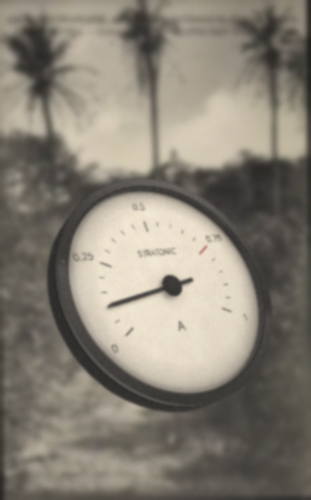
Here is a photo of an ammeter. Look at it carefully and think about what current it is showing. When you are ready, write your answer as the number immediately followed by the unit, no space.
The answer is 0.1A
